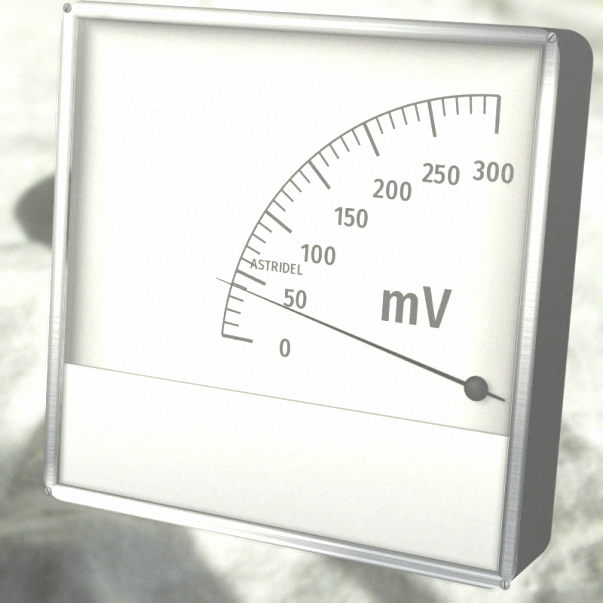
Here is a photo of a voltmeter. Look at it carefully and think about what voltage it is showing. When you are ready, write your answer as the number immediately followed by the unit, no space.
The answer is 40mV
